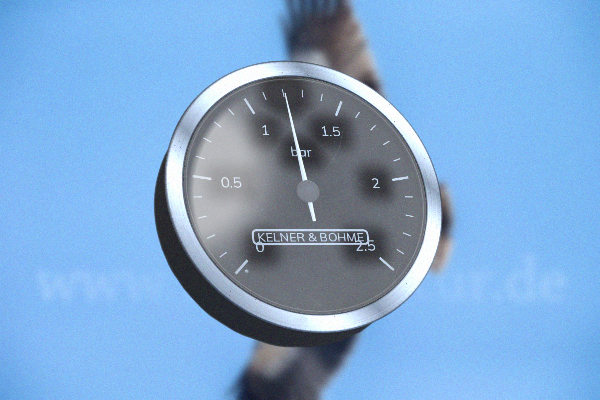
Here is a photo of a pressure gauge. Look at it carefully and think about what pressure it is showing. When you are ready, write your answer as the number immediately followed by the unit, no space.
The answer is 1.2bar
